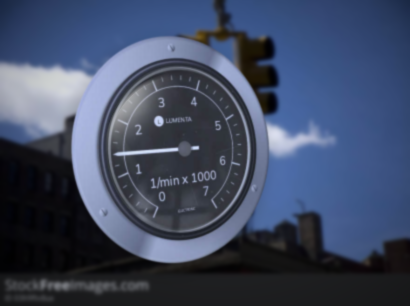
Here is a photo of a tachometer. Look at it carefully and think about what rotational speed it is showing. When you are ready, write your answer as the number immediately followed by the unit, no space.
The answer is 1400rpm
